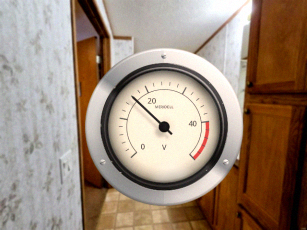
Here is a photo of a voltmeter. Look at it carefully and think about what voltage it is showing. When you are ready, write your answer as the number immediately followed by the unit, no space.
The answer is 16V
